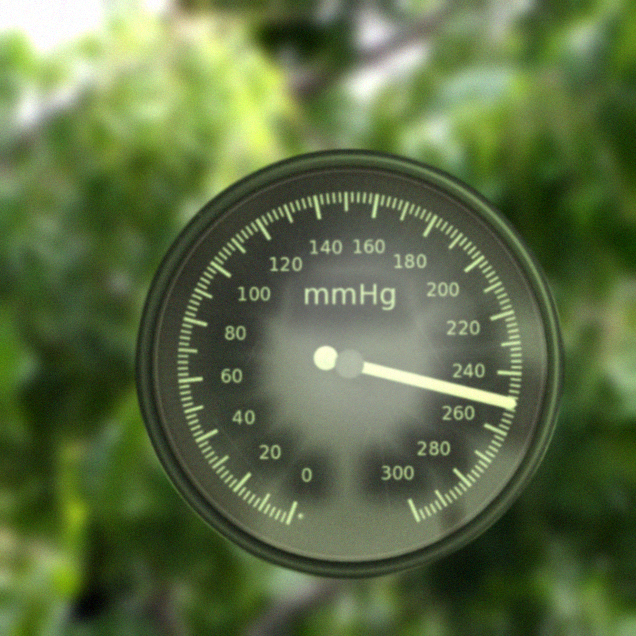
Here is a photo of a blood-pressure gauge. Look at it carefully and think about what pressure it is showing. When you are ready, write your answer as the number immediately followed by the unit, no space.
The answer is 250mmHg
